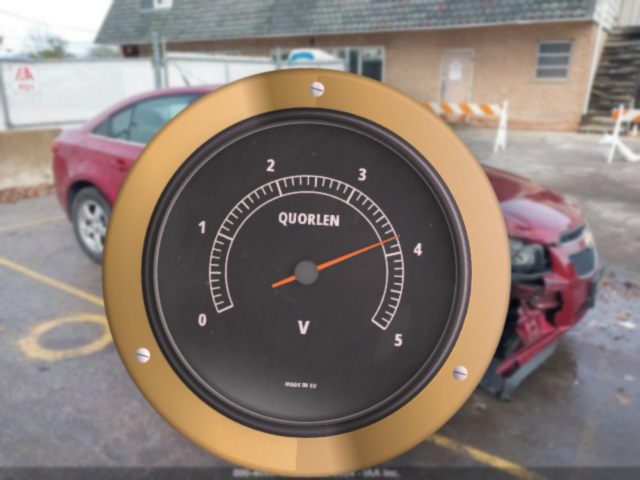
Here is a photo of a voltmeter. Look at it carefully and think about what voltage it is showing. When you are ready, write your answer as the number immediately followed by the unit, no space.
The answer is 3.8V
